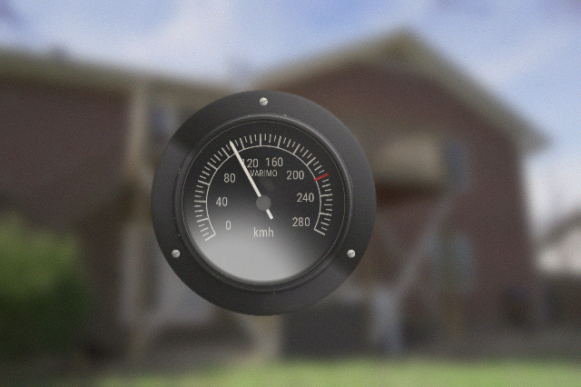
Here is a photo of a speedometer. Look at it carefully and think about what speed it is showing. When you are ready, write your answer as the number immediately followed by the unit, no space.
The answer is 110km/h
